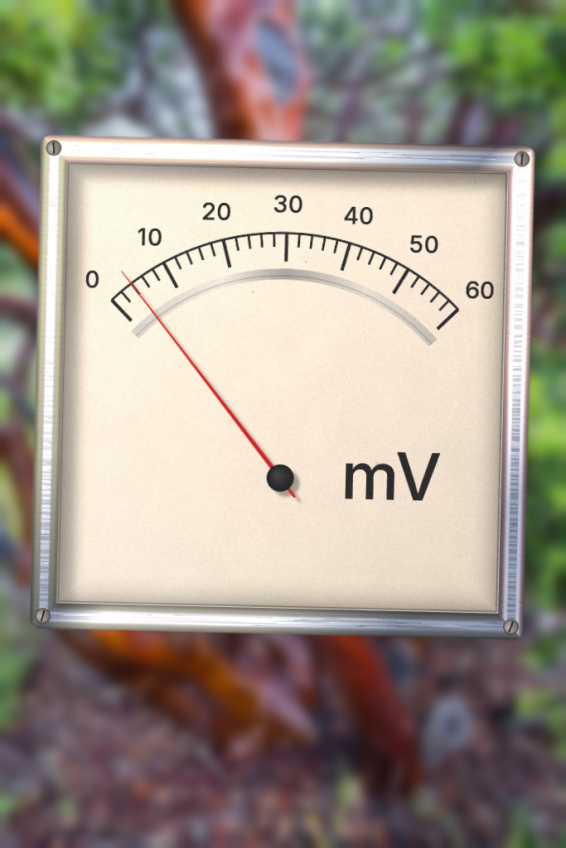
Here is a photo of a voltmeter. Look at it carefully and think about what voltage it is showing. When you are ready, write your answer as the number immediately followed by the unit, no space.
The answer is 4mV
